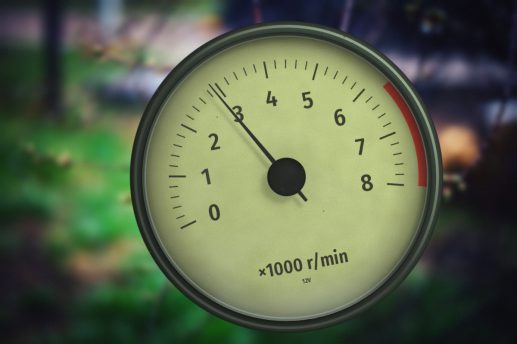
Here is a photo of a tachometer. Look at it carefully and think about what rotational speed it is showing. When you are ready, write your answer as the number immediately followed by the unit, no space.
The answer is 2900rpm
